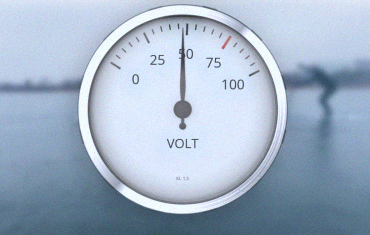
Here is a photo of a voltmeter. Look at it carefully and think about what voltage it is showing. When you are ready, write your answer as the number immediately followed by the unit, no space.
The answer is 47.5V
